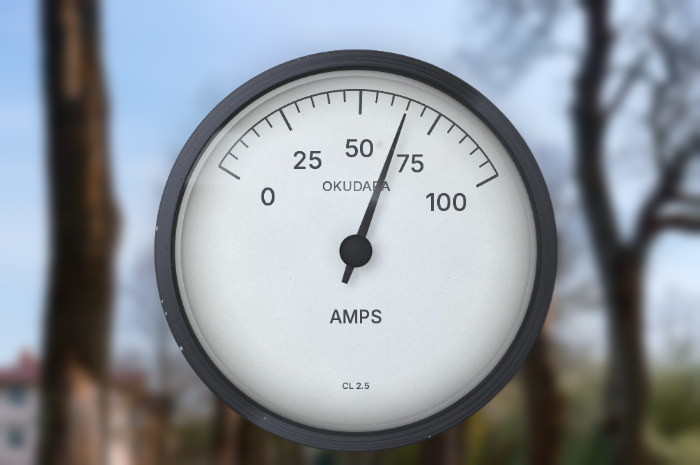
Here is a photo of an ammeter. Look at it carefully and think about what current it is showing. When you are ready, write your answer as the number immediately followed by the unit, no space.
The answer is 65A
